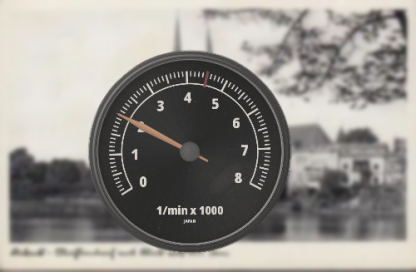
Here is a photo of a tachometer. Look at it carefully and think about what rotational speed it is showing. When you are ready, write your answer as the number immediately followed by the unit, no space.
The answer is 2000rpm
